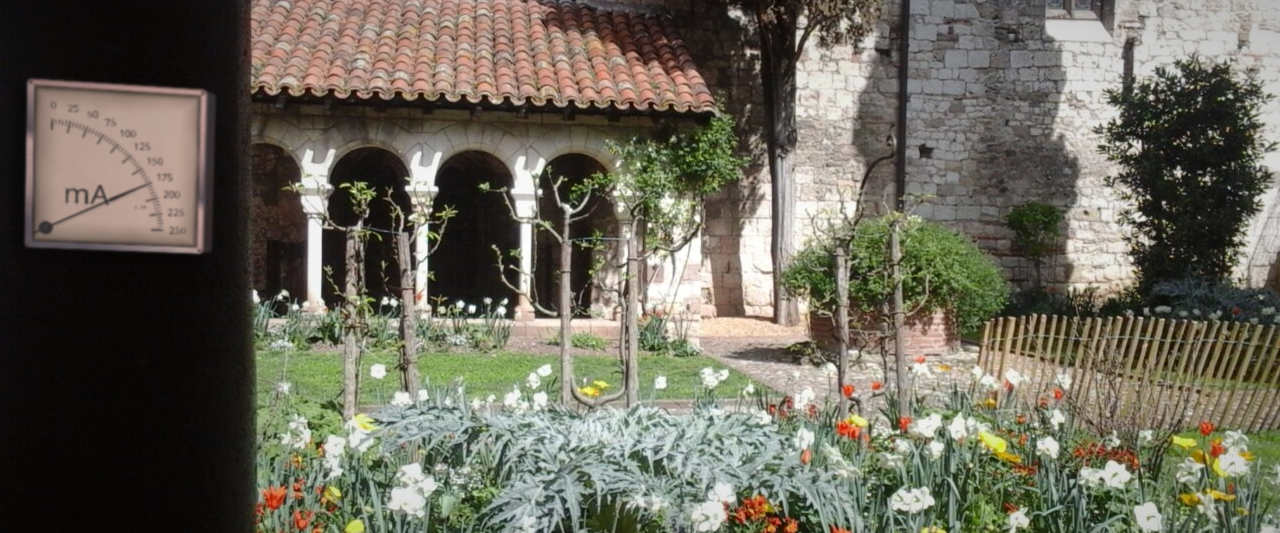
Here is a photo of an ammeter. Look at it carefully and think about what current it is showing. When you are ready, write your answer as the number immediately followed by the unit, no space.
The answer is 175mA
